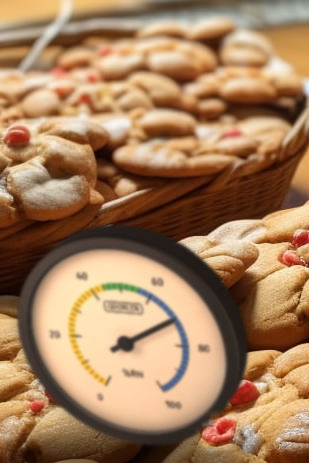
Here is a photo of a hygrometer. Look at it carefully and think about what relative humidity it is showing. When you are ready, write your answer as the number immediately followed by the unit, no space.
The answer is 70%
